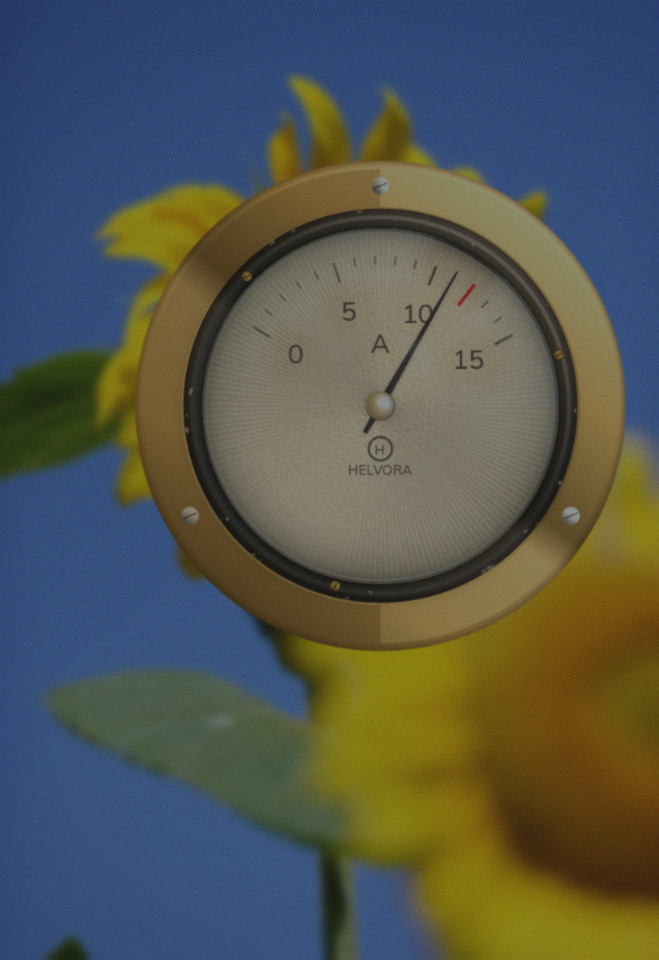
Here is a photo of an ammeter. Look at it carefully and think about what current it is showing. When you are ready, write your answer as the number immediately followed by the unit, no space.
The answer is 11A
